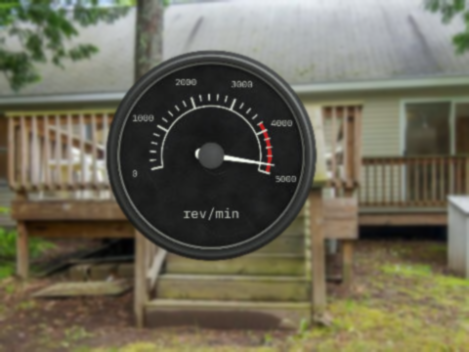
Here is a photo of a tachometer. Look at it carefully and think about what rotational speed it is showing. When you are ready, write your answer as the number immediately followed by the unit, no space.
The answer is 4800rpm
